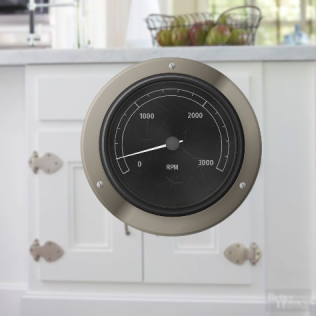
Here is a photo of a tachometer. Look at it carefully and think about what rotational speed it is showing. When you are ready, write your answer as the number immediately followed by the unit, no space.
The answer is 200rpm
